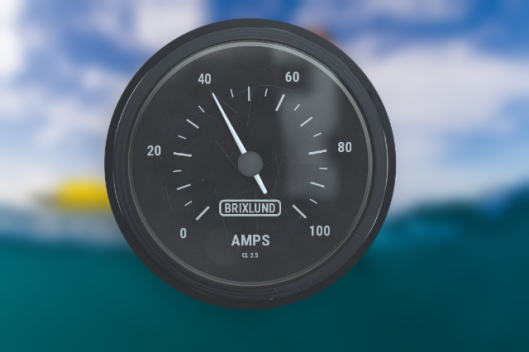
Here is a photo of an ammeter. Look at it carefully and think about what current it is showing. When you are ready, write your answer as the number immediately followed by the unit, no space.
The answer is 40A
